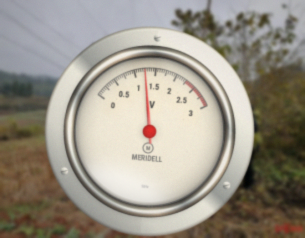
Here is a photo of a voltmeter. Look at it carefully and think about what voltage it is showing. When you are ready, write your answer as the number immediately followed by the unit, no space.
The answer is 1.25V
